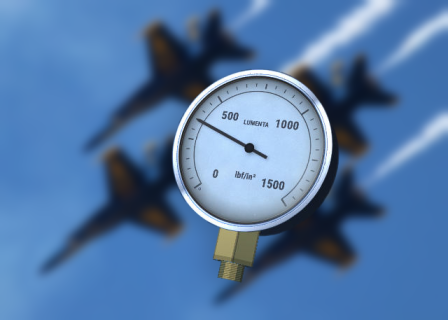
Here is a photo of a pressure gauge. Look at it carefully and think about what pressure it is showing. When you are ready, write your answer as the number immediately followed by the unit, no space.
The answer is 350psi
